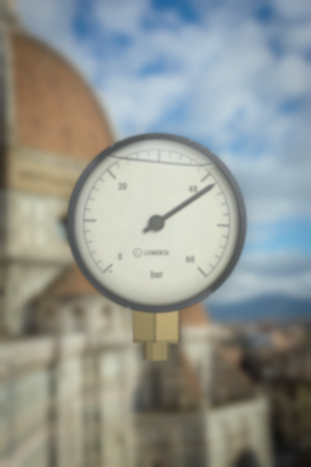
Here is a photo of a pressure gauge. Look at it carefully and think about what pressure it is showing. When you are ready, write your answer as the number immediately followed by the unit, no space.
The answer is 42bar
